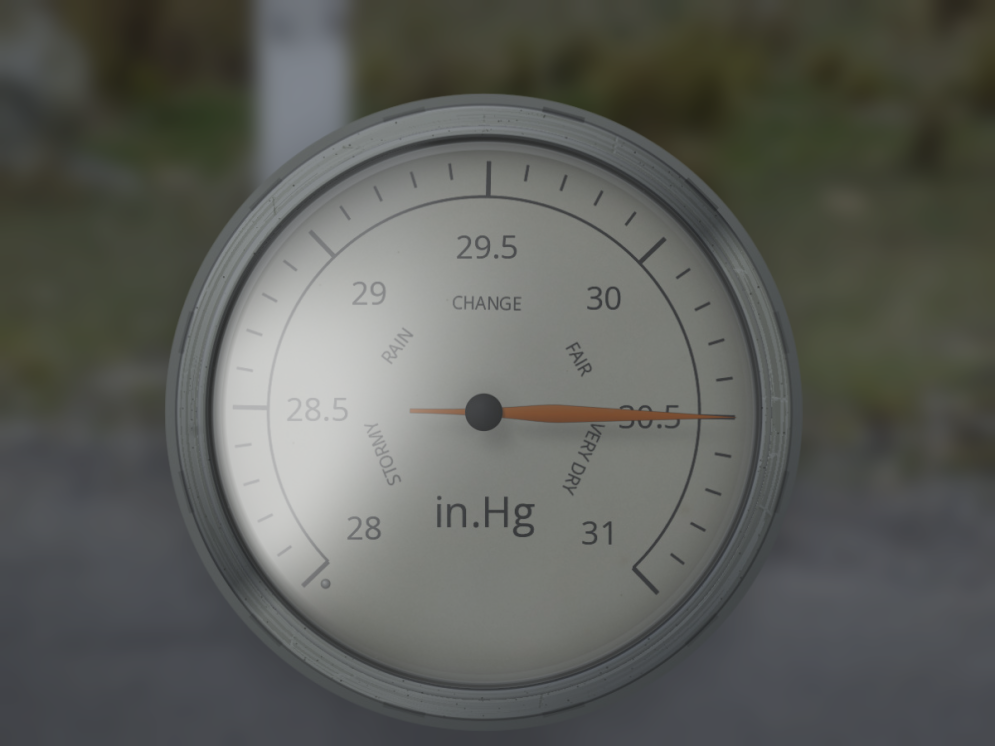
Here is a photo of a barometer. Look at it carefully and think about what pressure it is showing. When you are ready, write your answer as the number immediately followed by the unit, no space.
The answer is 30.5inHg
